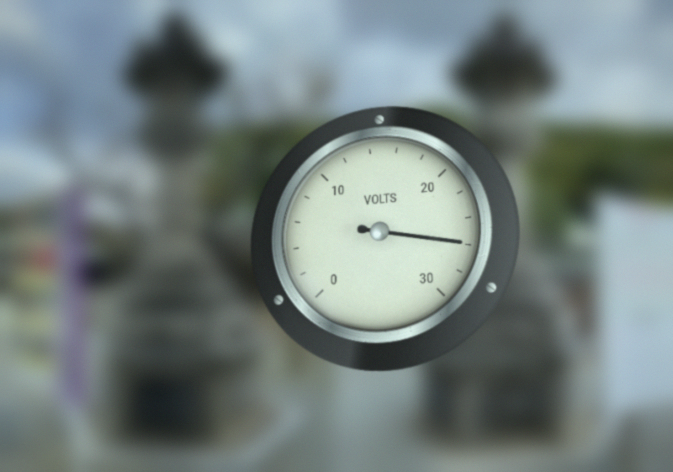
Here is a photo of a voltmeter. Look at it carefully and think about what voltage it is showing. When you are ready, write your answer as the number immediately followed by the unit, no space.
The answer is 26V
